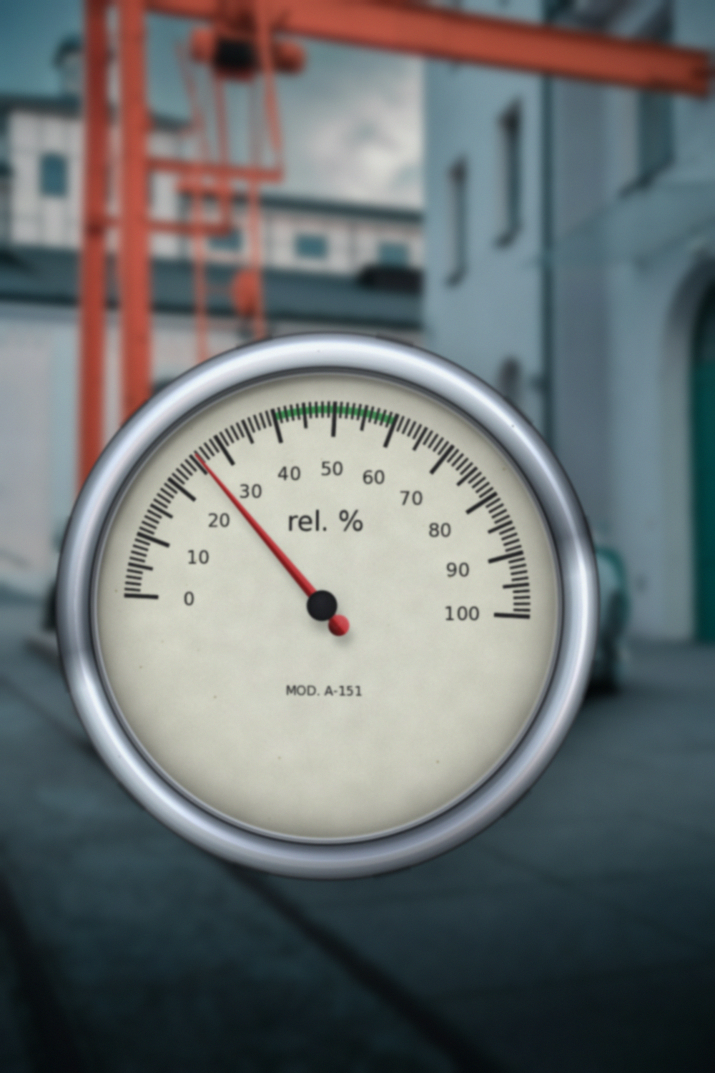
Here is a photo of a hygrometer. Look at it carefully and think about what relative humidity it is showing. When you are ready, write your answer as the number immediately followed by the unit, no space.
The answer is 26%
